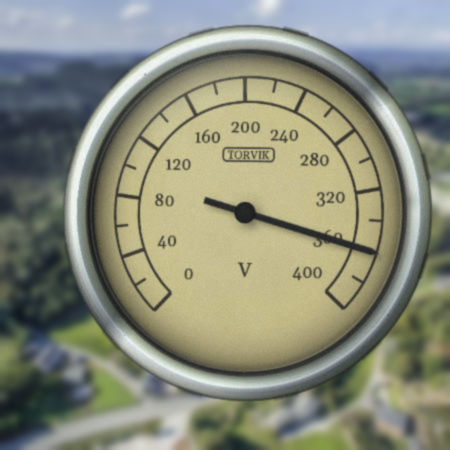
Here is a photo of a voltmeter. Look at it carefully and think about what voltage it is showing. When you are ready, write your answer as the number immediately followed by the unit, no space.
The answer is 360V
